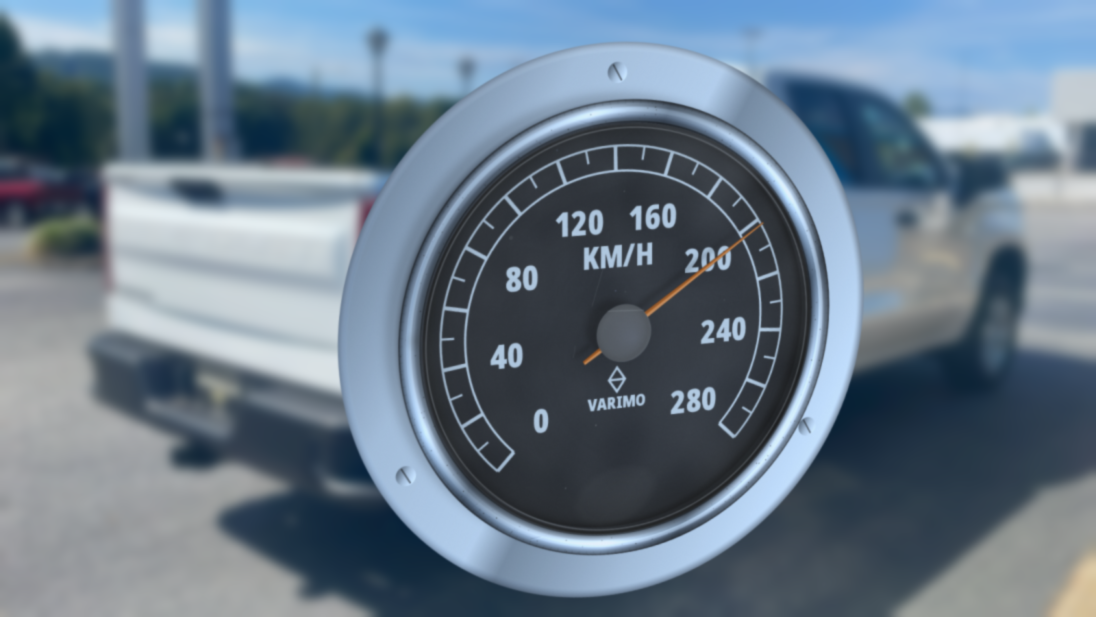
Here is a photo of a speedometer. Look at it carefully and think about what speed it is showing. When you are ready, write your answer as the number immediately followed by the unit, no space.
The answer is 200km/h
